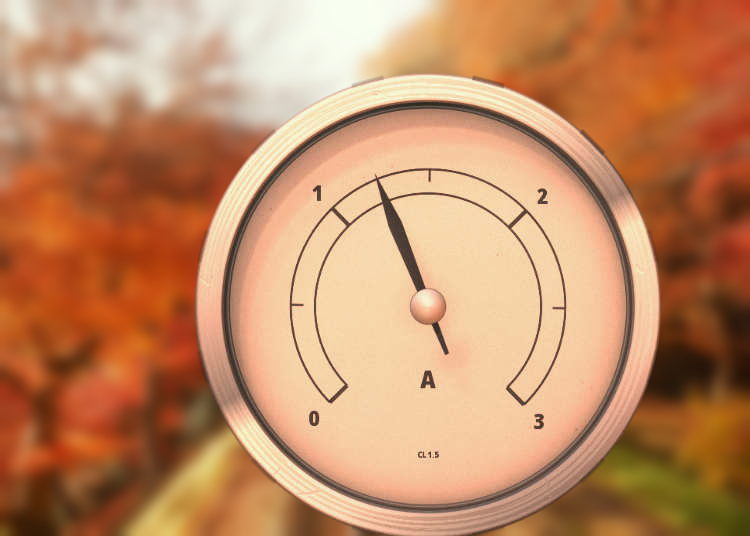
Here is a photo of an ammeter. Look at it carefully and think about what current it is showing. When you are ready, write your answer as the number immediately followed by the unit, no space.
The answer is 1.25A
